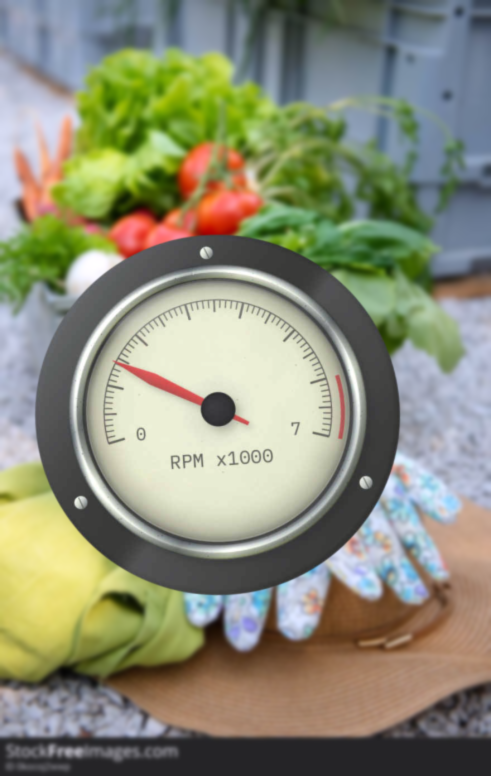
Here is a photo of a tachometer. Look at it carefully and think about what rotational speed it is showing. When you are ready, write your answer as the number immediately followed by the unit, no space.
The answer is 1400rpm
